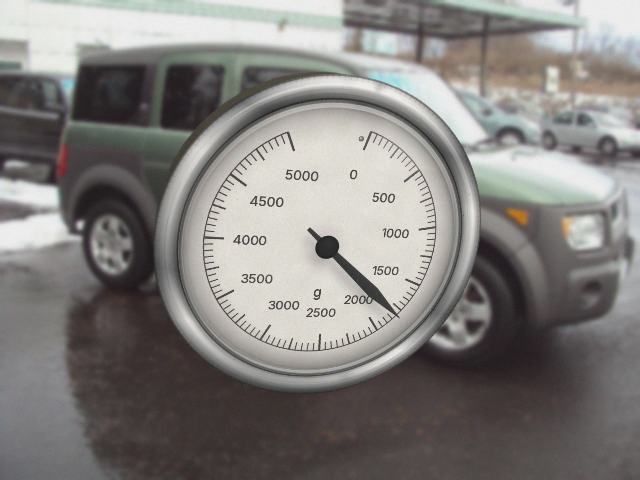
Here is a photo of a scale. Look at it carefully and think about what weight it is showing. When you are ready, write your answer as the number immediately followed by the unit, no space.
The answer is 1800g
